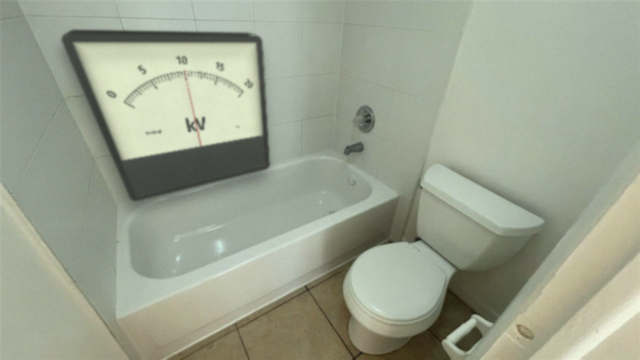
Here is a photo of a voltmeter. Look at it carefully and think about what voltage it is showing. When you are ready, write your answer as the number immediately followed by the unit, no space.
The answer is 10kV
